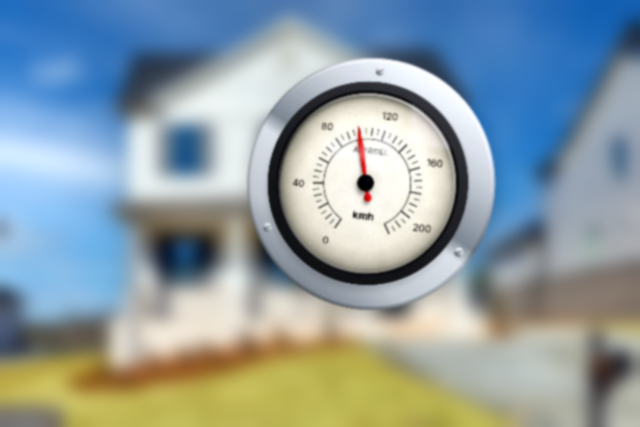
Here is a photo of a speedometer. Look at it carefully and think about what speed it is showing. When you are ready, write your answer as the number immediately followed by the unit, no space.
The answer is 100km/h
